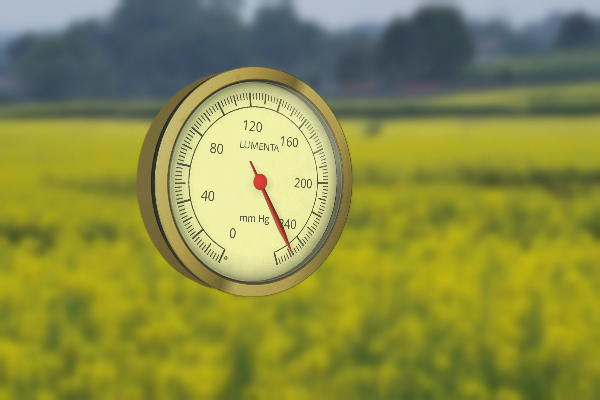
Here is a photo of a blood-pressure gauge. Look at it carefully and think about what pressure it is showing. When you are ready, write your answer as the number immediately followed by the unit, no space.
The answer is 250mmHg
